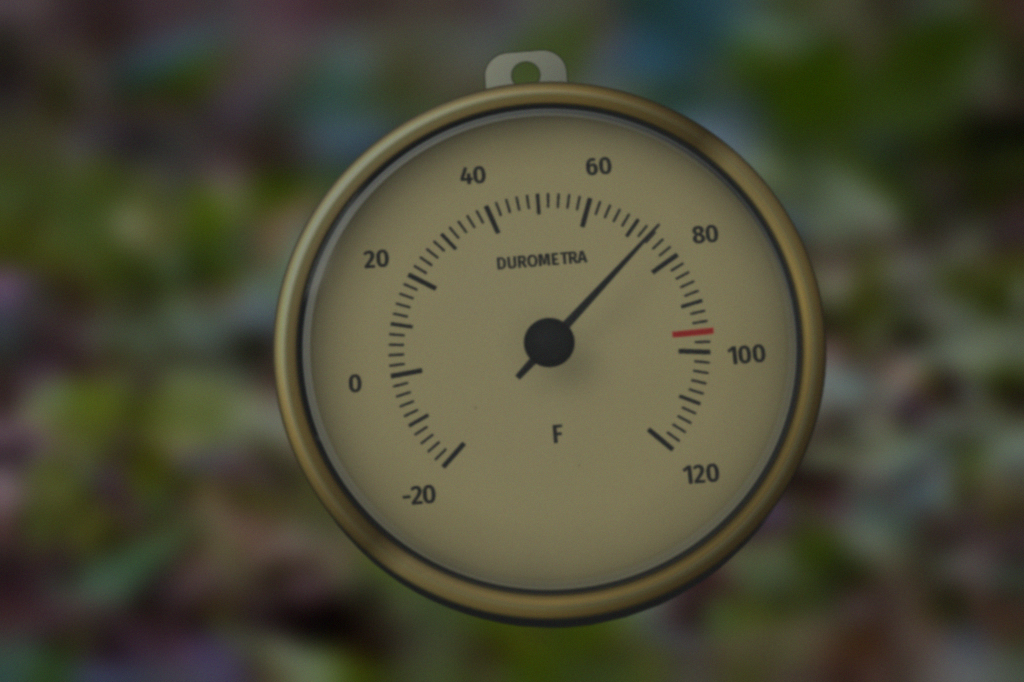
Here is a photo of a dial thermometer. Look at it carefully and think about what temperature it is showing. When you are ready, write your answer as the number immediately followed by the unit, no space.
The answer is 74°F
